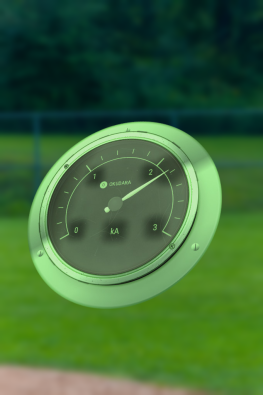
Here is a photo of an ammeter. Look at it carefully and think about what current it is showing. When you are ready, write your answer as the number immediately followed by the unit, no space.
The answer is 2.2kA
